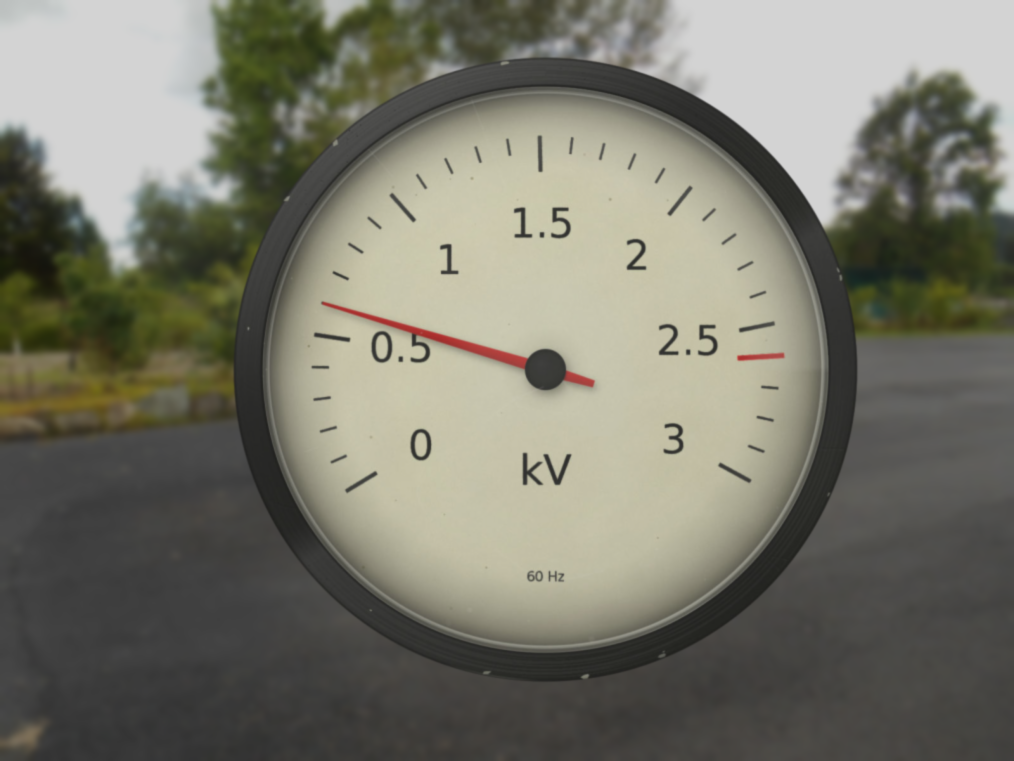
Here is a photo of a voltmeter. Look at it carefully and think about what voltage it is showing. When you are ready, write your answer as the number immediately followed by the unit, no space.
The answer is 0.6kV
